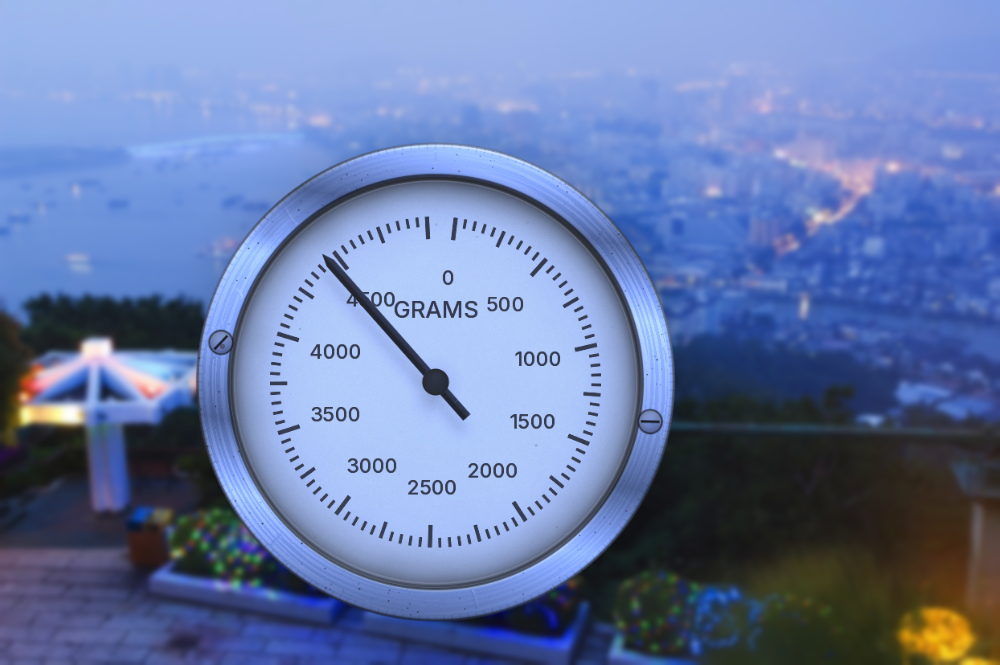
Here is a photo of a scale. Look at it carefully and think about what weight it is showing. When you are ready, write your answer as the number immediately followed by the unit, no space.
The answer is 4450g
